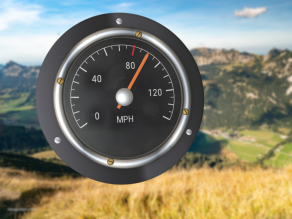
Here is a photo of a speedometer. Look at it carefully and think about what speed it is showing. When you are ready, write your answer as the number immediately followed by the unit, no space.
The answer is 90mph
